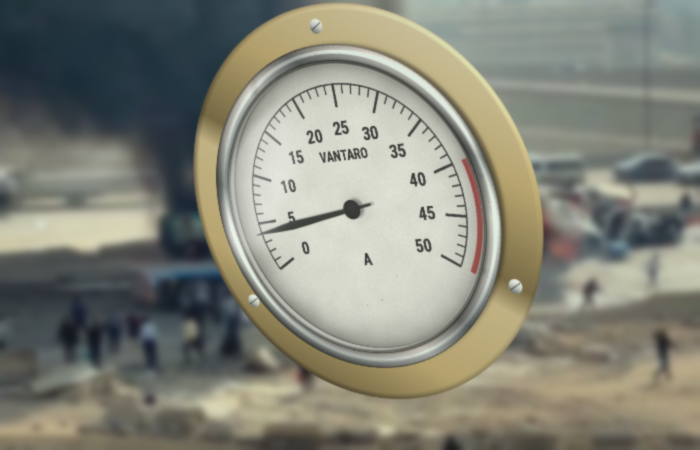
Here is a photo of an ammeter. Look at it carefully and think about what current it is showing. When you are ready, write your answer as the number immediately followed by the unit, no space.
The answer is 4A
